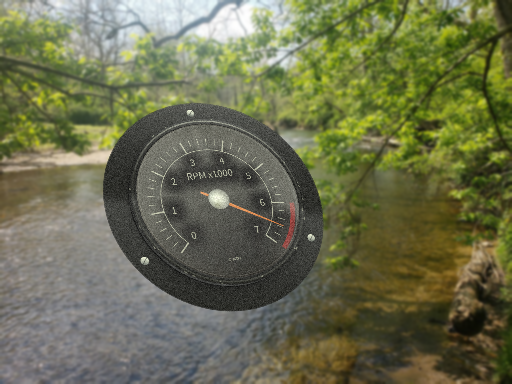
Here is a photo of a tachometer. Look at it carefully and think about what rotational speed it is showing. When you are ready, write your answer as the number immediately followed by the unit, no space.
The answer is 6600rpm
